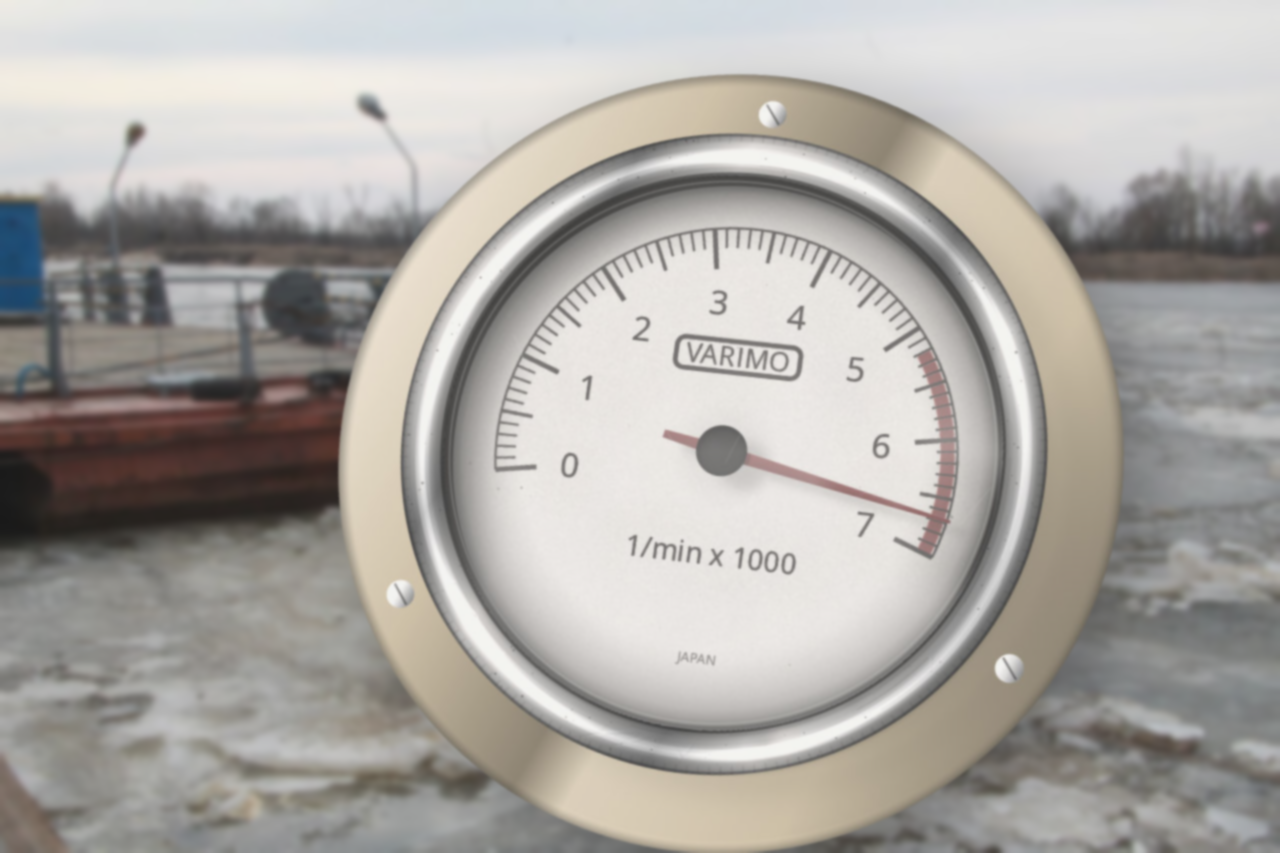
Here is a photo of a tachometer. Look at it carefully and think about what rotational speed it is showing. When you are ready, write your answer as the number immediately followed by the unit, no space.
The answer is 6700rpm
